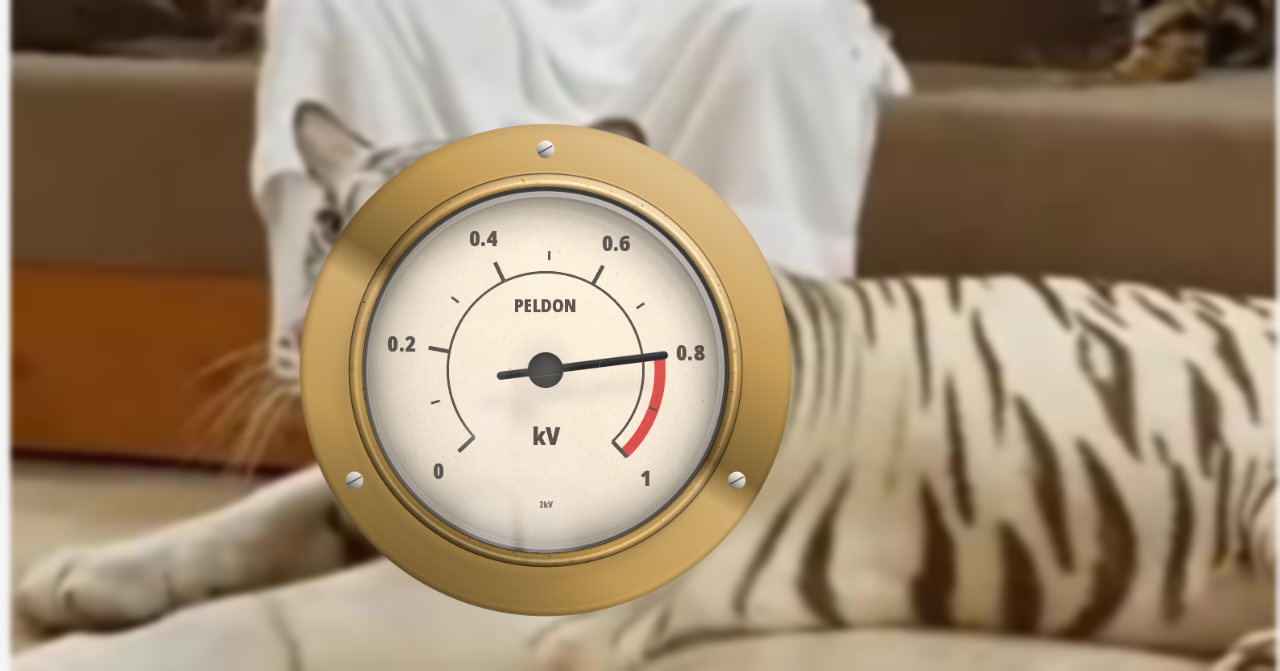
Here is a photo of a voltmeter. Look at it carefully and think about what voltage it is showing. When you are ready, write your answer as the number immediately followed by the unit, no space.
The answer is 0.8kV
